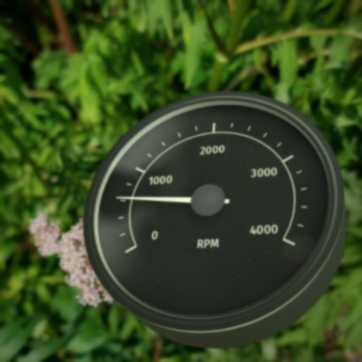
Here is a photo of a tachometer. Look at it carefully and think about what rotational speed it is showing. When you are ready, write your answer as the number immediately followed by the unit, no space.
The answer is 600rpm
